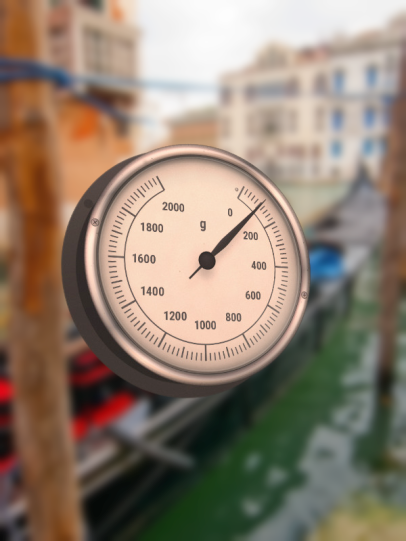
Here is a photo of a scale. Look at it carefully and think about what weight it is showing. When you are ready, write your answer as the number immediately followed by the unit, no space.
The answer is 100g
